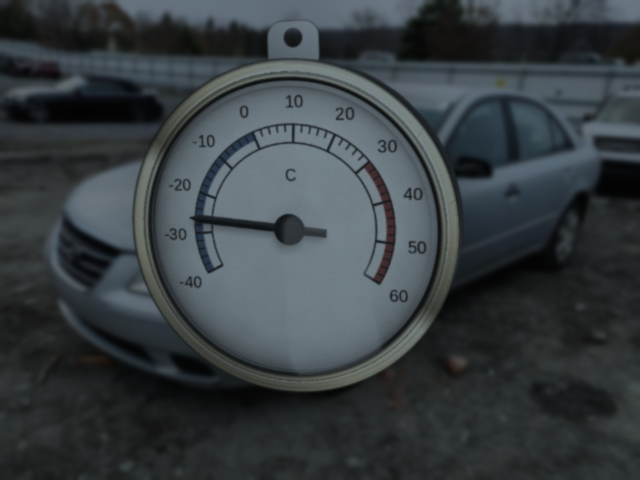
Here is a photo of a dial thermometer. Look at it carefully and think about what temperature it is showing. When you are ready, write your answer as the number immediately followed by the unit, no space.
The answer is -26°C
